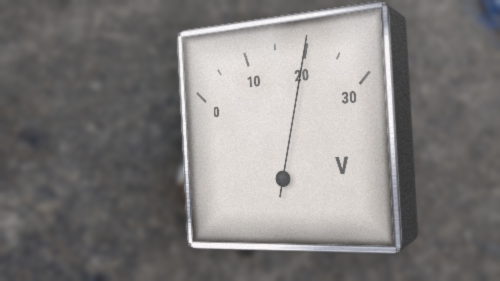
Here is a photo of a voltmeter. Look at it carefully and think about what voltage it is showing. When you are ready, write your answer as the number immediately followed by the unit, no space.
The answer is 20V
